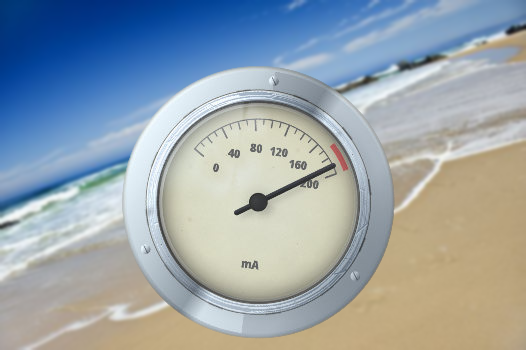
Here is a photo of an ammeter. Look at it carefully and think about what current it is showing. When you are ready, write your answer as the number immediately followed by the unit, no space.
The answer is 190mA
